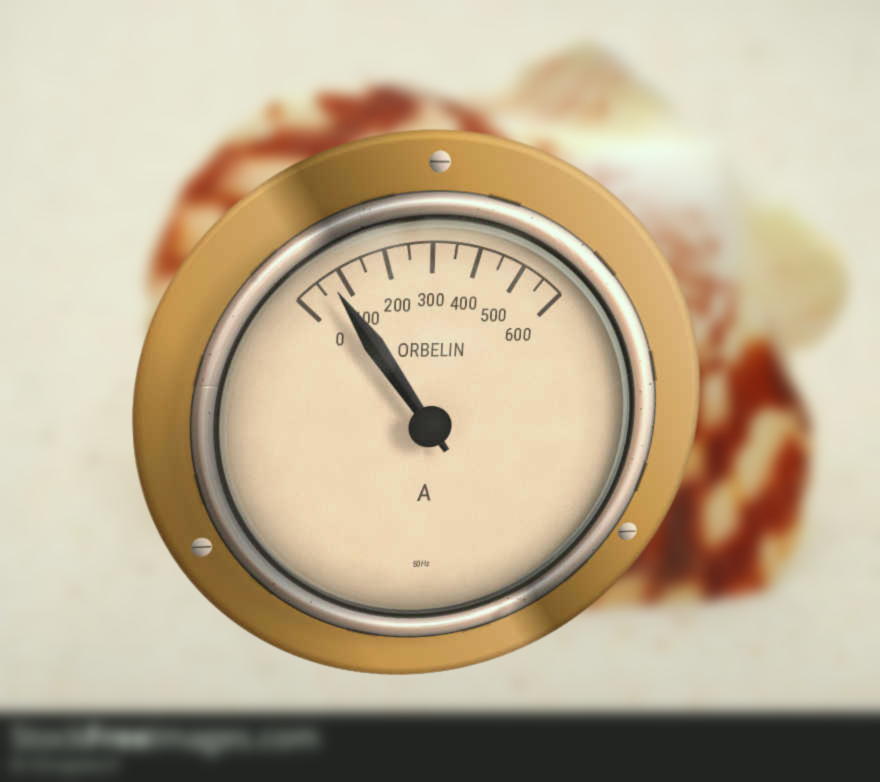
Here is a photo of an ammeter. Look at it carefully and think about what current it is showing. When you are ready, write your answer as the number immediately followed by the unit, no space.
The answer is 75A
